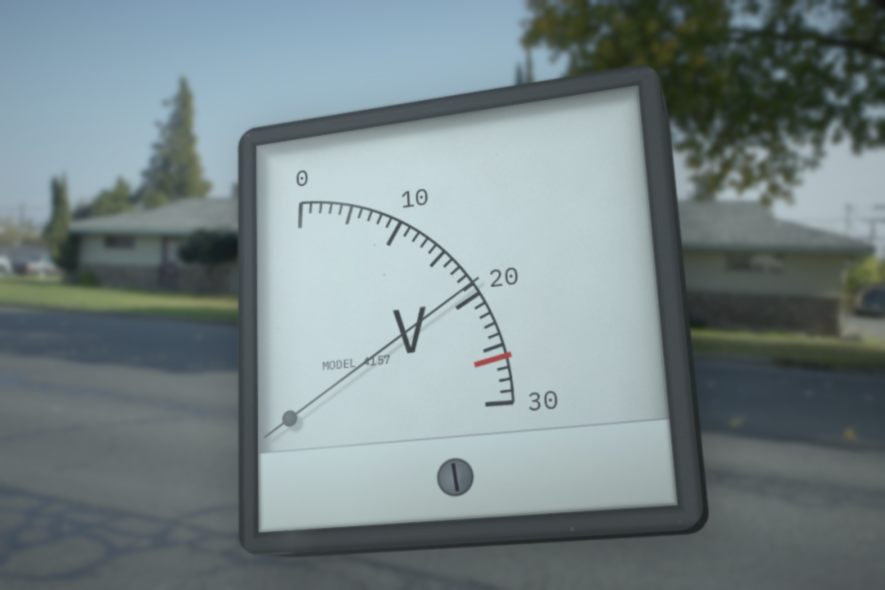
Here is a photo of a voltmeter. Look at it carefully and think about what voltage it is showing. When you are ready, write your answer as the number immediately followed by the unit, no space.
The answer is 19V
